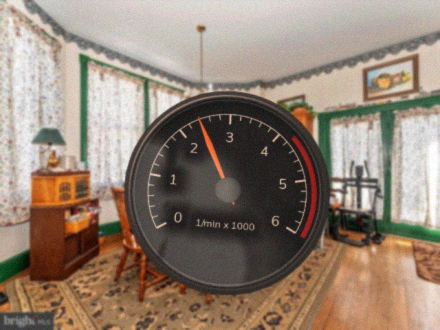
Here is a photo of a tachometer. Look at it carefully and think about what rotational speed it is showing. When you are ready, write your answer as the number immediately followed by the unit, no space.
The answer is 2400rpm
